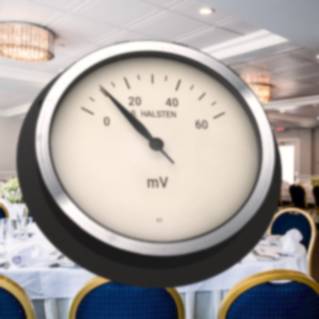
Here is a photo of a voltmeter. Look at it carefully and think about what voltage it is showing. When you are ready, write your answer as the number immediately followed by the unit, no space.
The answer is 10mV
